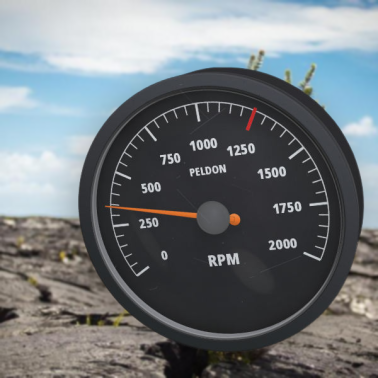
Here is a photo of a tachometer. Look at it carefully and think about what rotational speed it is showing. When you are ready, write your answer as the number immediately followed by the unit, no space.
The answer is 350rpm
